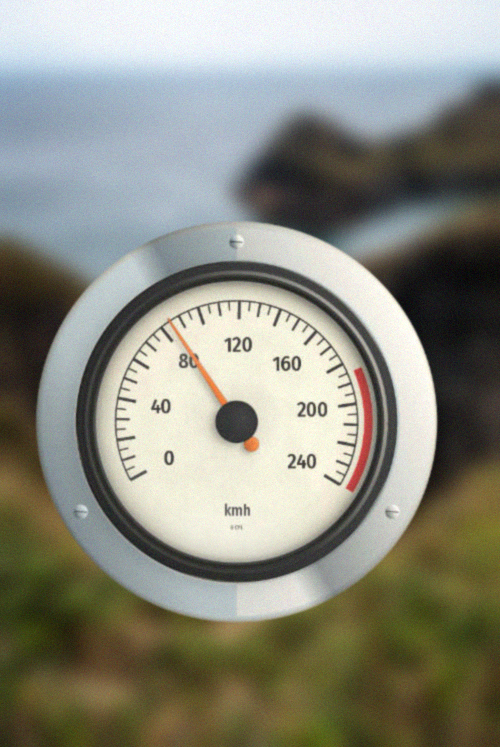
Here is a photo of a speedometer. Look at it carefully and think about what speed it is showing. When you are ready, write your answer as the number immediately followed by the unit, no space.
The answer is 85km/h
